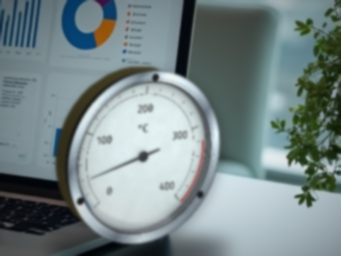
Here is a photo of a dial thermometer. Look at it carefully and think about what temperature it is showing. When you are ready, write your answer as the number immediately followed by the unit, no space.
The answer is 40°C
